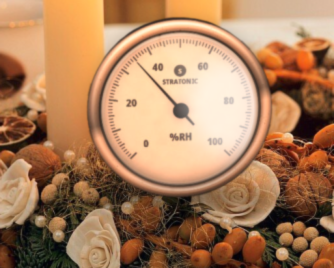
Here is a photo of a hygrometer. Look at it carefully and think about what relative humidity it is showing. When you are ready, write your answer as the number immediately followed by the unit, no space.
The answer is 35%
